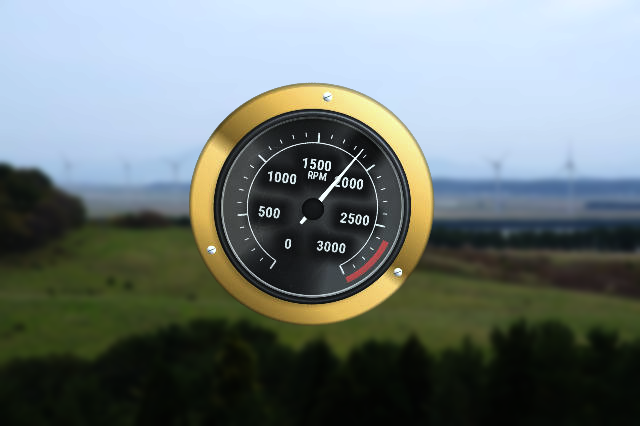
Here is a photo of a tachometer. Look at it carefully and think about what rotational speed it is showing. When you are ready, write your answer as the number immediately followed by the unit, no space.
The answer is 1850rpm
